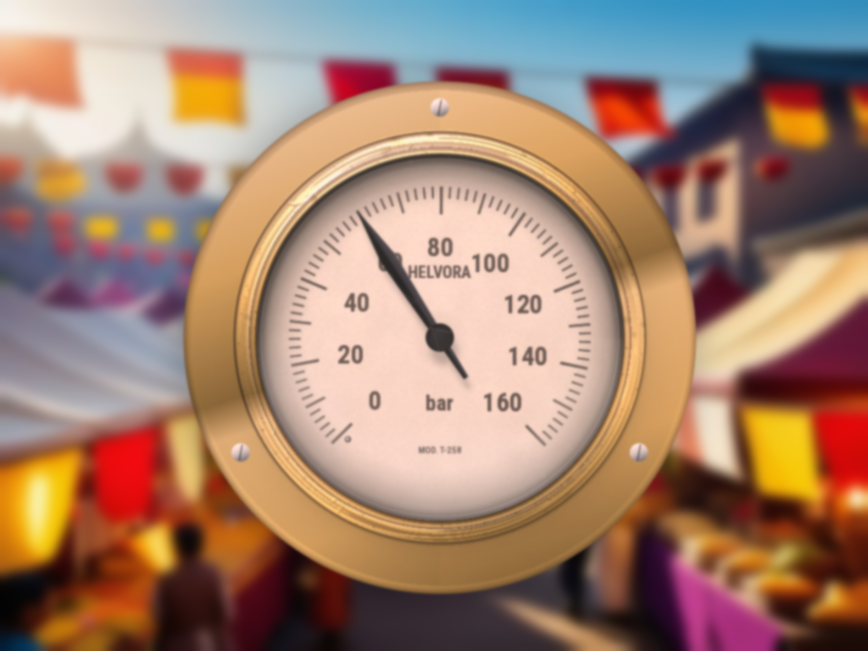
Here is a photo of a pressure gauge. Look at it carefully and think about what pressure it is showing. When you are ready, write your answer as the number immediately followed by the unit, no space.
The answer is 60bar
